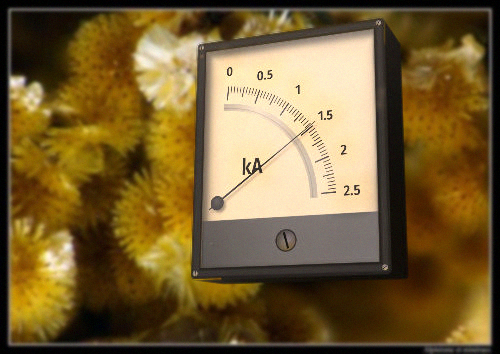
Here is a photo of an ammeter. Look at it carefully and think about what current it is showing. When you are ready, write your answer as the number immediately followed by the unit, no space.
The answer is 1.5kA
